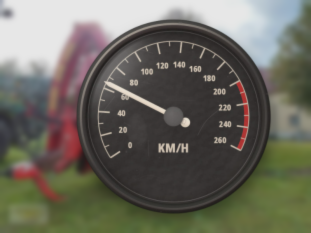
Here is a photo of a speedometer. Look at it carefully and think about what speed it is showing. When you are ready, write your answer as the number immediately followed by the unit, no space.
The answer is 65km/h
